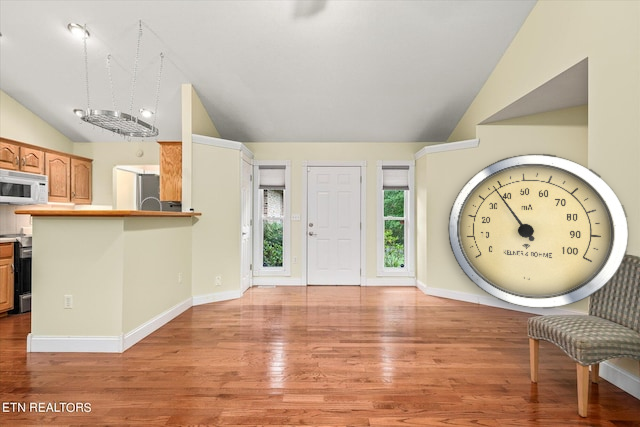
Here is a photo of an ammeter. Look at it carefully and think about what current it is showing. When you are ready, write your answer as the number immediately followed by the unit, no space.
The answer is 37.5mA
